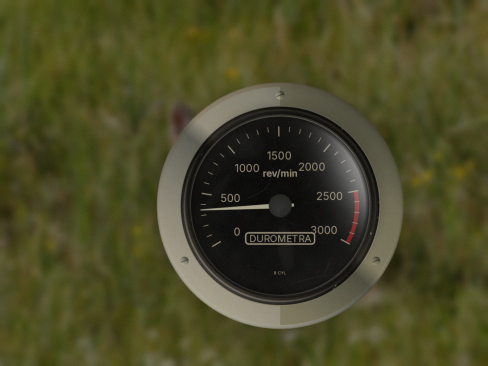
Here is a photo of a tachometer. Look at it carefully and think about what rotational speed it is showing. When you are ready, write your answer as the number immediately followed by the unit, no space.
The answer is 350rpm
